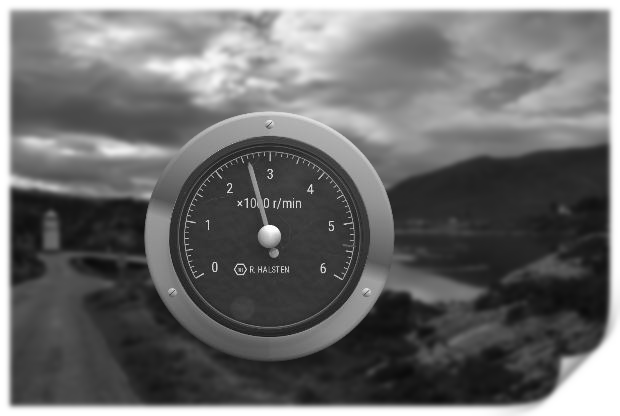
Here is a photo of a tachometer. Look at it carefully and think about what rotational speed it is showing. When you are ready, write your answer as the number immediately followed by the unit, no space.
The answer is 2600rpm
